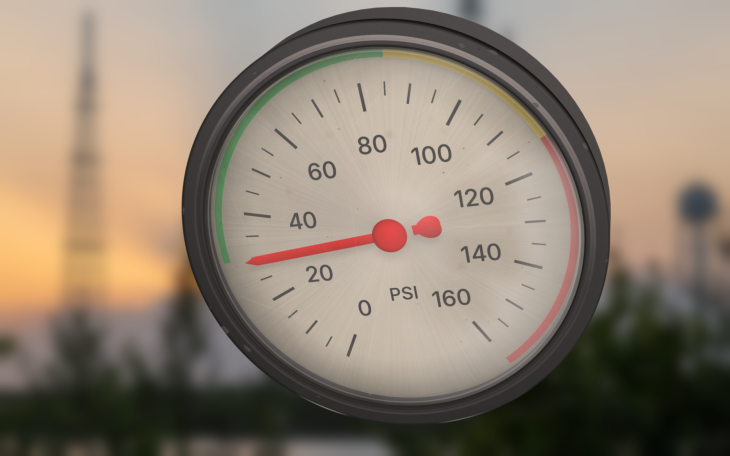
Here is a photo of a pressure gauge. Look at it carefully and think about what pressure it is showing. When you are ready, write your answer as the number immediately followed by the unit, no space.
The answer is 30psi
